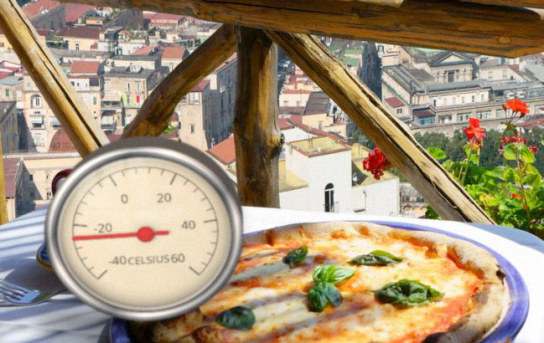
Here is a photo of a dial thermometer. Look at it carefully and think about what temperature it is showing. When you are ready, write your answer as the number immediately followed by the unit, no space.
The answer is -24°C
